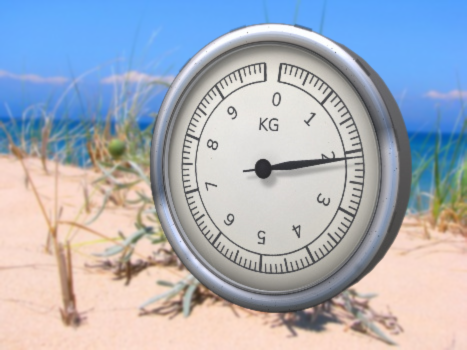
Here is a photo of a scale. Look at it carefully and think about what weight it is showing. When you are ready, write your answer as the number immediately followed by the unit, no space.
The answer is 2.1kg
